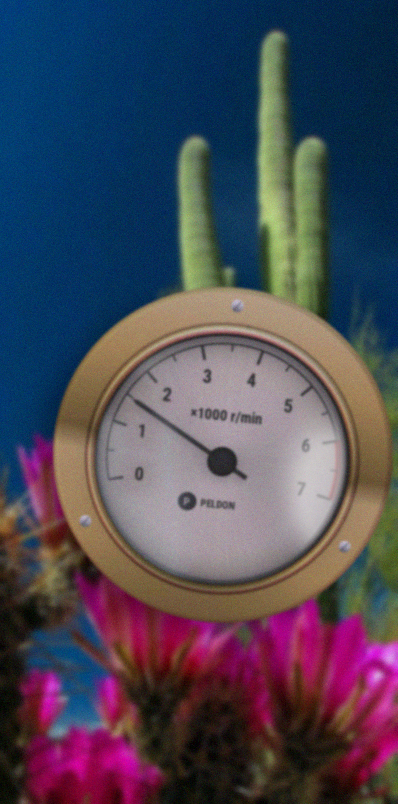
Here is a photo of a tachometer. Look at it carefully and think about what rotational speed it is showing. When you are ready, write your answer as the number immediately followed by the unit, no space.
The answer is 1500rpm
